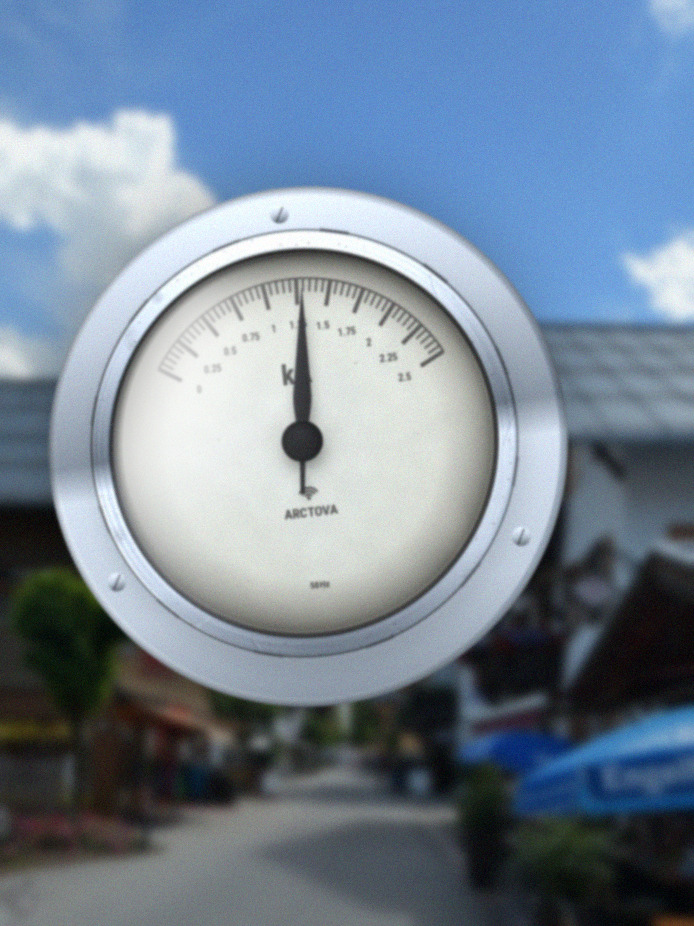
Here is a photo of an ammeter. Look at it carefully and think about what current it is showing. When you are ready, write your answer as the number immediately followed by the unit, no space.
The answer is 1.3kA
